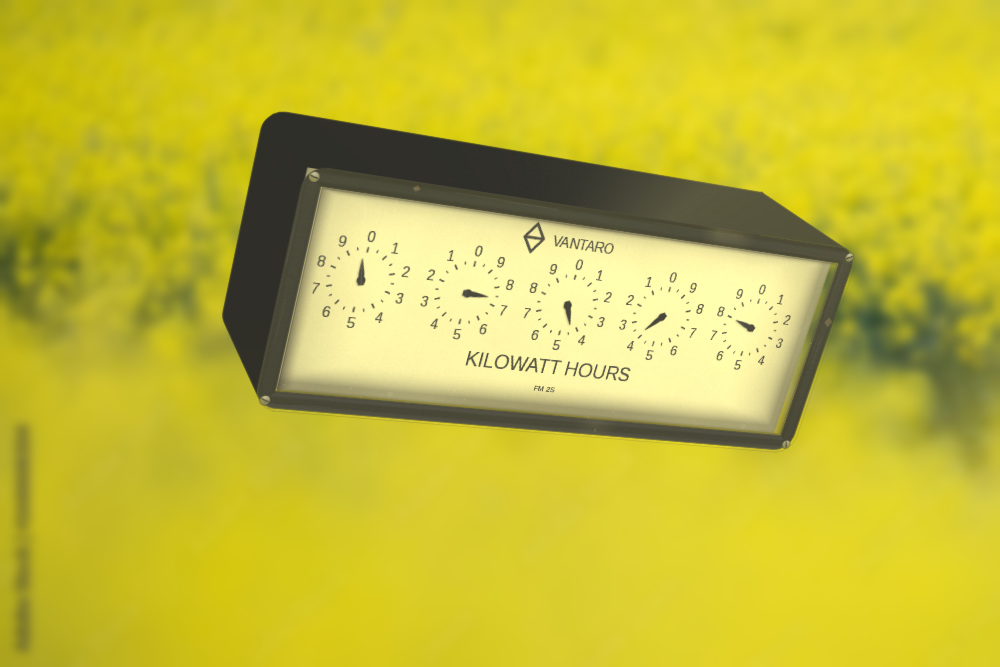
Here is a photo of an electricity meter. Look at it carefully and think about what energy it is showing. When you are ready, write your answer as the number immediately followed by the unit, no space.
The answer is 97438kWh
